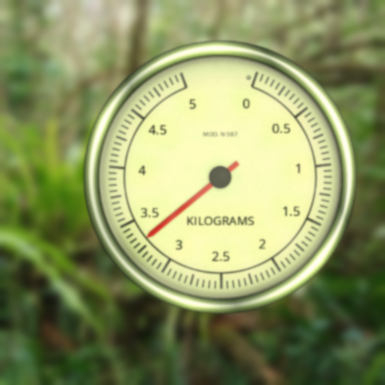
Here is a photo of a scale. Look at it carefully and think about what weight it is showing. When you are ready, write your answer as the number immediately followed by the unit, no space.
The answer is 3.3kg
